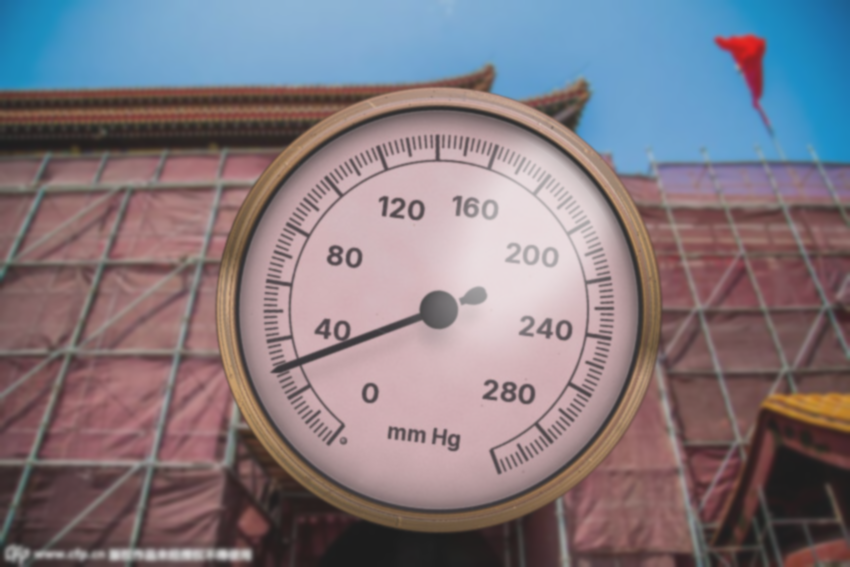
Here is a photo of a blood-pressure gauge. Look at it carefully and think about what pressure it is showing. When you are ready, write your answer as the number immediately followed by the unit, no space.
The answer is 30mmHg
